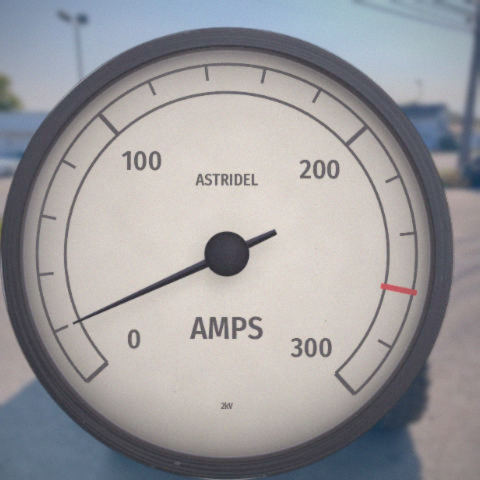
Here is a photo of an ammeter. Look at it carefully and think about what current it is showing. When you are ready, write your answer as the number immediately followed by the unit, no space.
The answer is 20A
